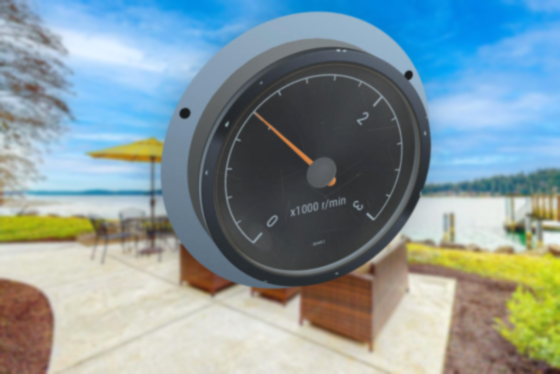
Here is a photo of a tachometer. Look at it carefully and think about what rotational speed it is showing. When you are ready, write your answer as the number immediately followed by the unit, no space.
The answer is 1000rpm
